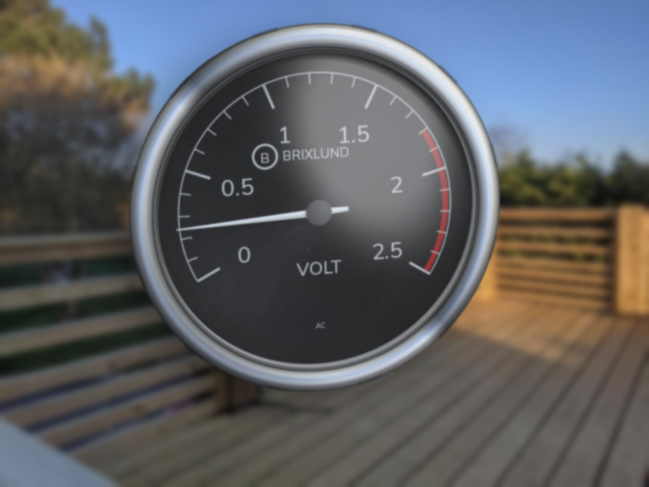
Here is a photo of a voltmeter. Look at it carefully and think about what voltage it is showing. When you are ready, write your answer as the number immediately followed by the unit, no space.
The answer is 0.25V
